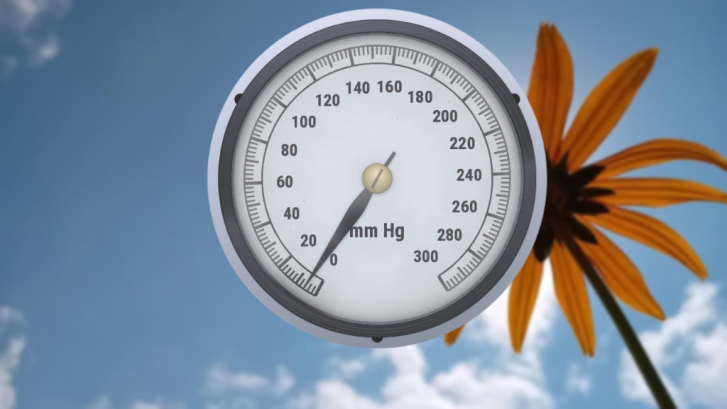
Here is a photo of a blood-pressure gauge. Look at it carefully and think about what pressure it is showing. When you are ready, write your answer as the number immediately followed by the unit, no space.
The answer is 6mmHg
